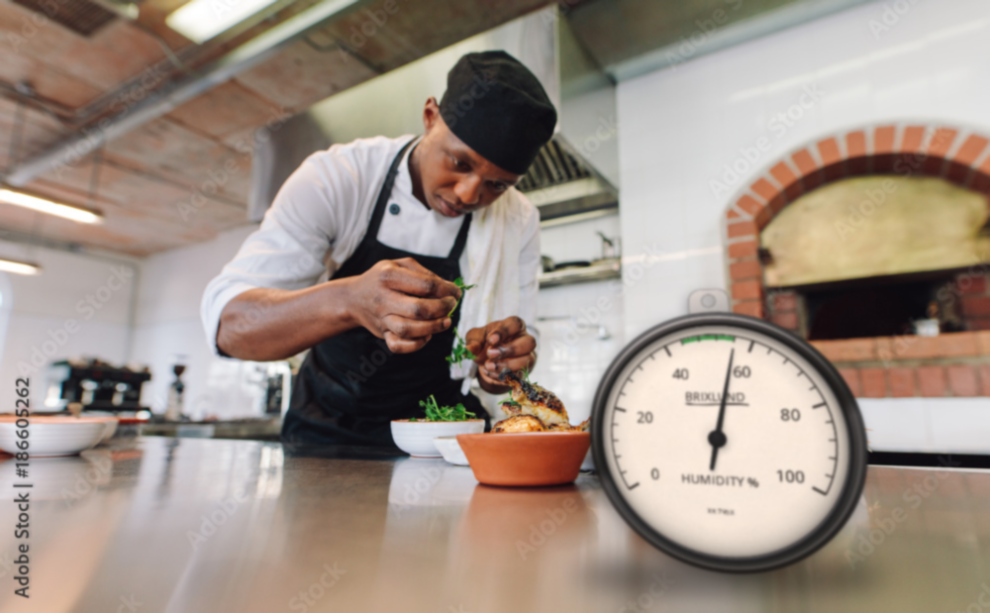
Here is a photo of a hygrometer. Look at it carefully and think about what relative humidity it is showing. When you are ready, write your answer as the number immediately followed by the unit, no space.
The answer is 56%
